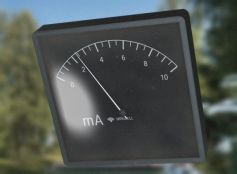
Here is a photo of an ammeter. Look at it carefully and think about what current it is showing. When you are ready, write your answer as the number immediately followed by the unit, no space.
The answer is 2.5mA
